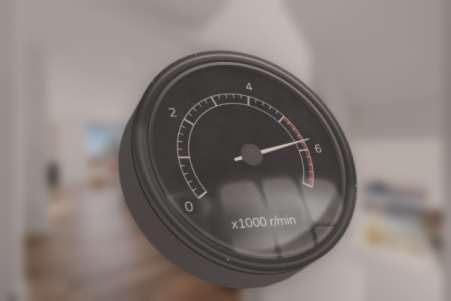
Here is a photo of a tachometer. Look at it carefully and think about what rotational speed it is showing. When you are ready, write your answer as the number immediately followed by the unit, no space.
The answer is 5800rpm
